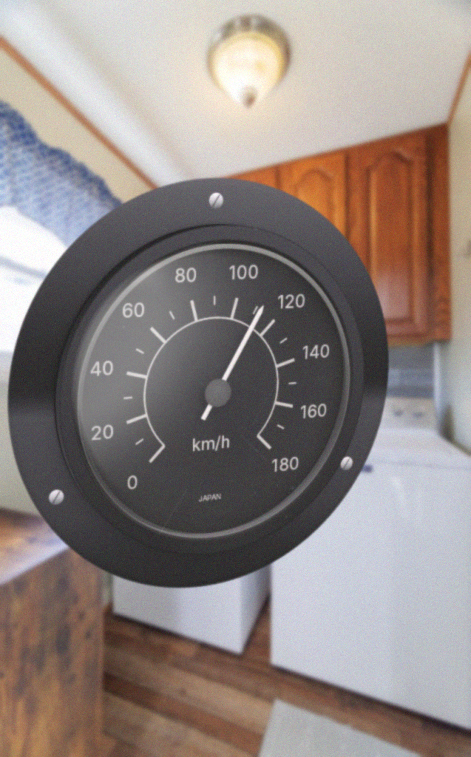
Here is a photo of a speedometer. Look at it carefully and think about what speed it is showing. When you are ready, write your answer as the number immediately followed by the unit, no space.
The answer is 110km/h
